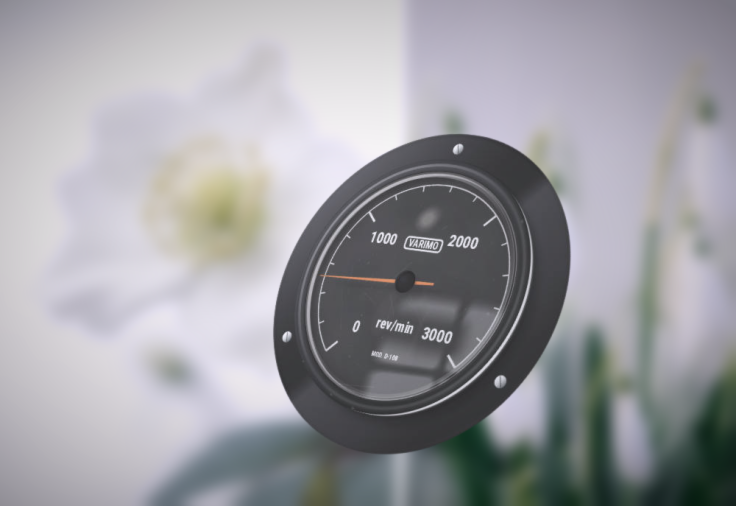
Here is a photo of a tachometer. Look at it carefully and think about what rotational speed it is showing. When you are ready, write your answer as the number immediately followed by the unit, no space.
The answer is 500rpm
